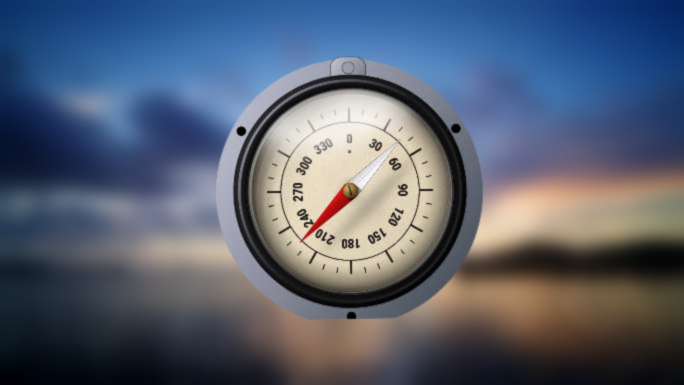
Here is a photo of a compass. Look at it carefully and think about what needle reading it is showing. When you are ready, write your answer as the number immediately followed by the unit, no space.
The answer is 225°
